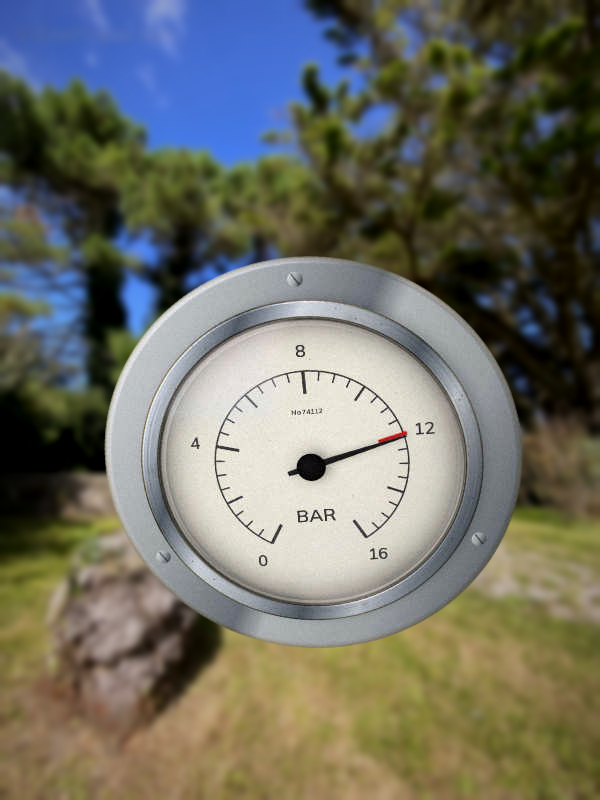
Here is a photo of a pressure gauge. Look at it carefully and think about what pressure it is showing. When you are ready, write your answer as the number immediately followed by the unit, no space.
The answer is 12bar
